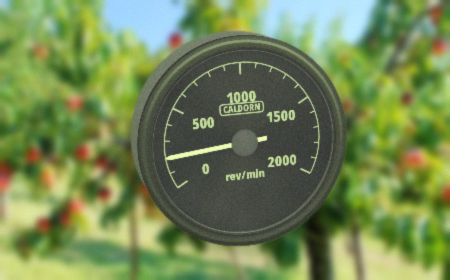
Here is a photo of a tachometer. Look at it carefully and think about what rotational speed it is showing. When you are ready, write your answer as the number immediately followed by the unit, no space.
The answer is 200rpm
